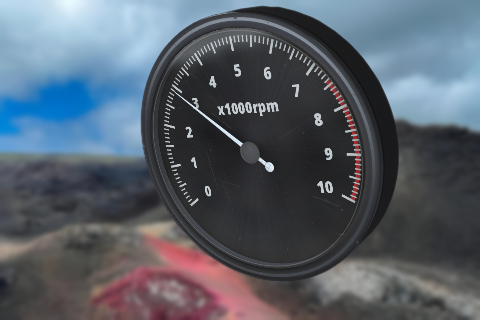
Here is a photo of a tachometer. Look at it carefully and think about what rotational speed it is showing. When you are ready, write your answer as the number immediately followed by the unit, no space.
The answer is 3000rpm
